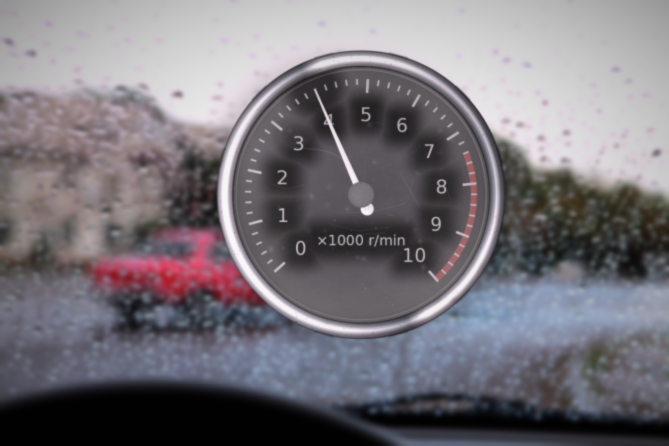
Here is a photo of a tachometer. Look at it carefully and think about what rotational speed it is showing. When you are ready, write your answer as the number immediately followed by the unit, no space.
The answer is 4000rpm
